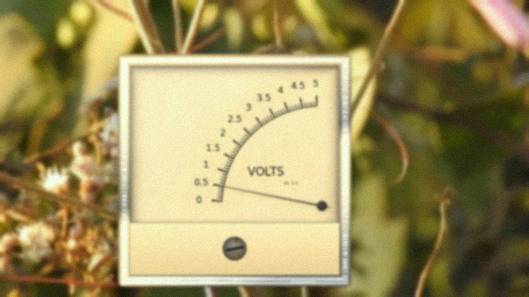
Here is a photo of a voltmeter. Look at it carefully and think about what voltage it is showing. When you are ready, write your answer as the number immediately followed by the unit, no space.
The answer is 0.5V
